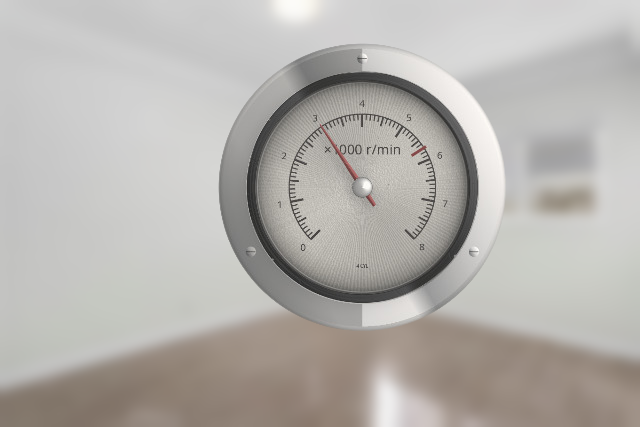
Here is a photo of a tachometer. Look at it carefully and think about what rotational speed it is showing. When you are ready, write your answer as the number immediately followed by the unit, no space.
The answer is 3000rpm
